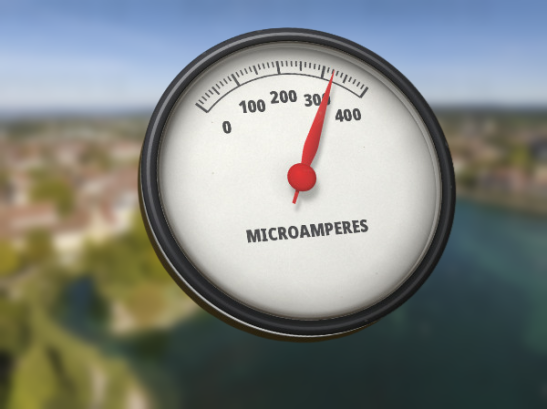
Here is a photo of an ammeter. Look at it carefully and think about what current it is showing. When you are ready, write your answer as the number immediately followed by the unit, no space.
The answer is 320µA
